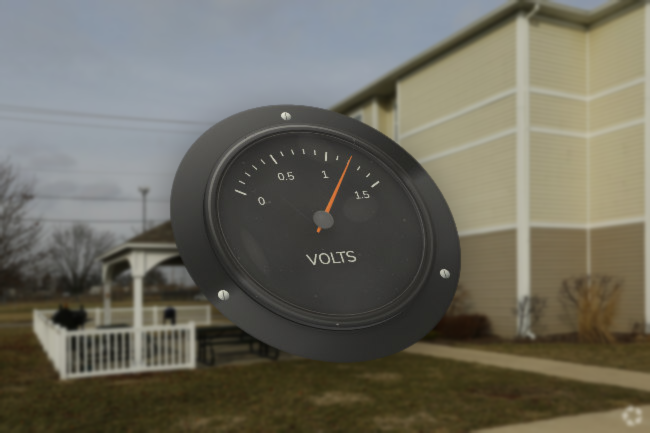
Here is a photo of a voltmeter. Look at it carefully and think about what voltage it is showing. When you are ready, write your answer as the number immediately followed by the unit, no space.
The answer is 1.2V
